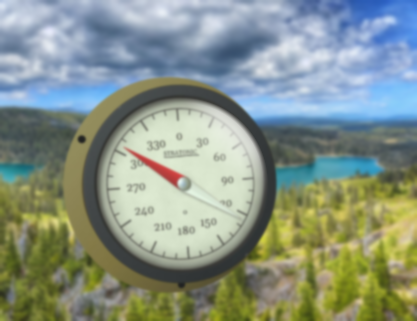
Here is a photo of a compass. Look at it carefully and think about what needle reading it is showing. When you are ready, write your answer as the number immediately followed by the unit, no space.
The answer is 305°
